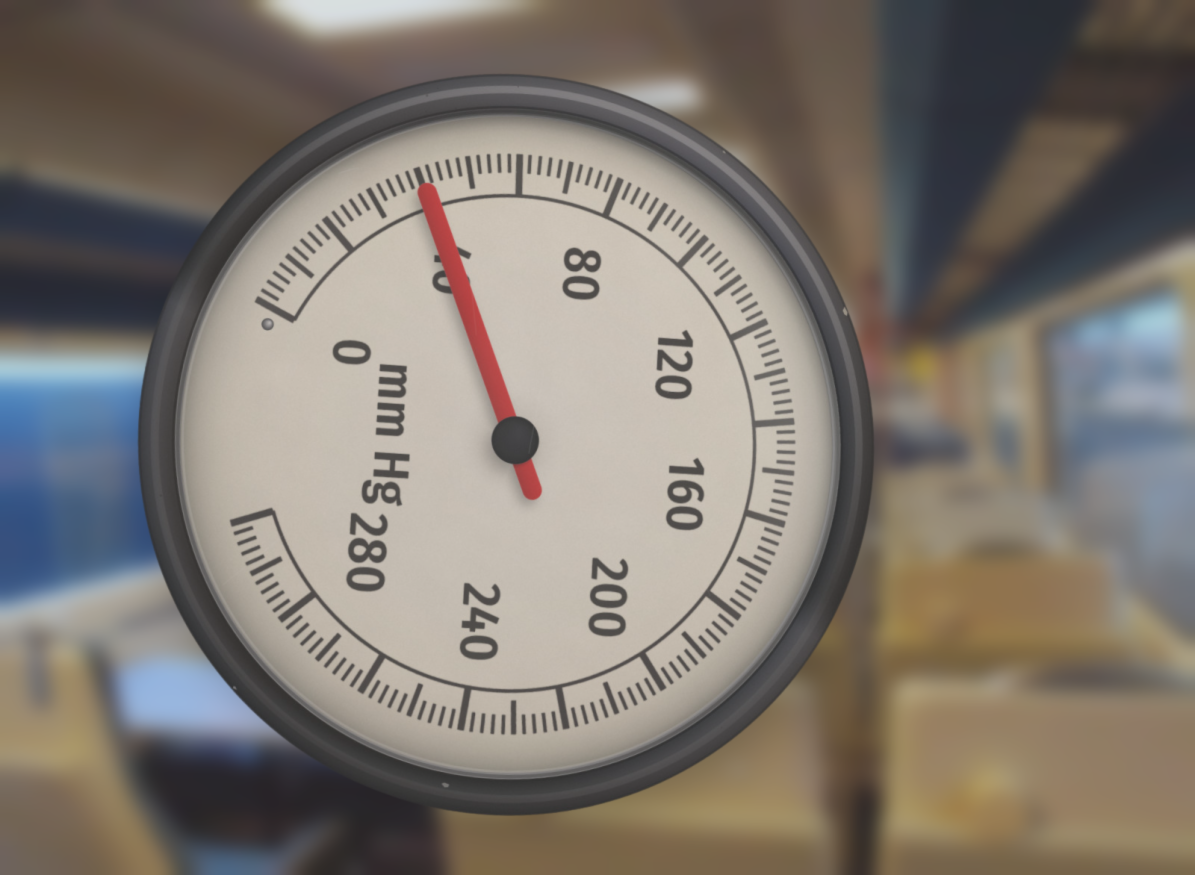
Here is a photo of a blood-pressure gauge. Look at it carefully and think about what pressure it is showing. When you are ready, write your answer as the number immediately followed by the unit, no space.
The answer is 40mmHg
